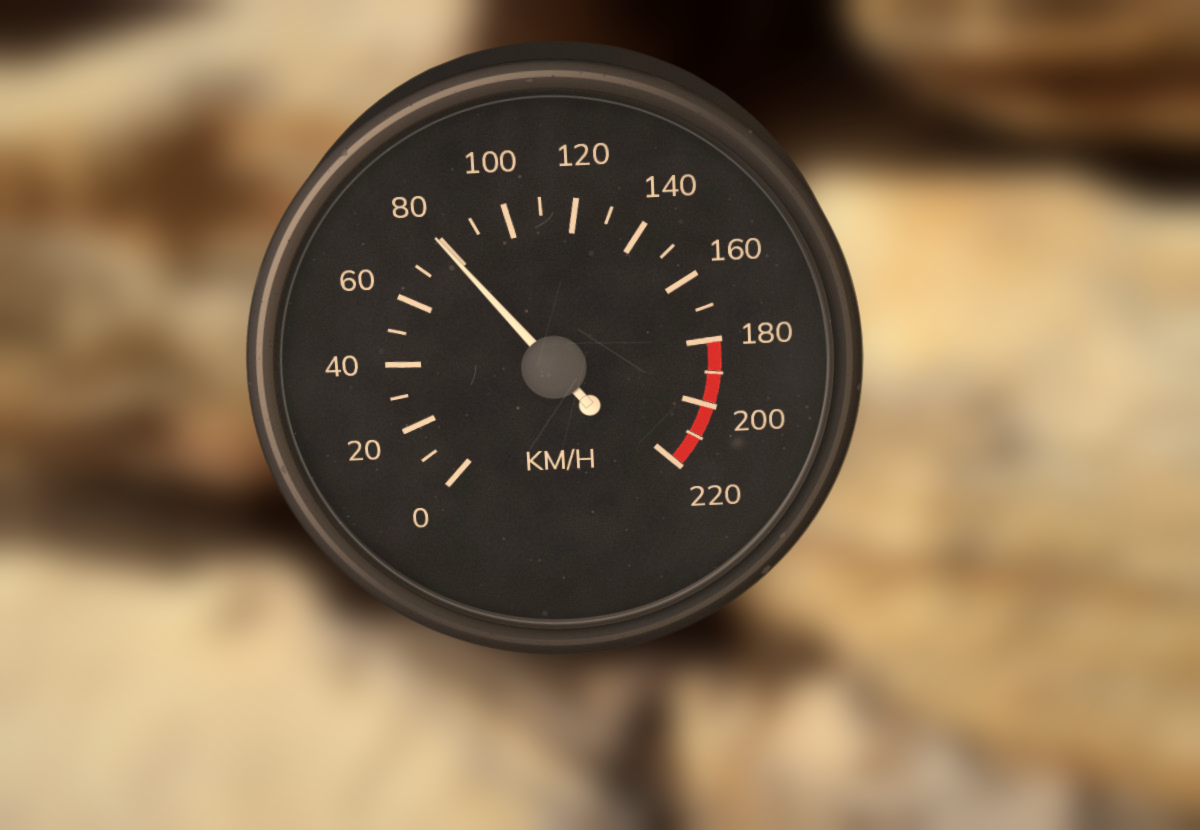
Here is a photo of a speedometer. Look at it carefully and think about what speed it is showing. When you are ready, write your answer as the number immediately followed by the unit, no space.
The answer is 80km/h
